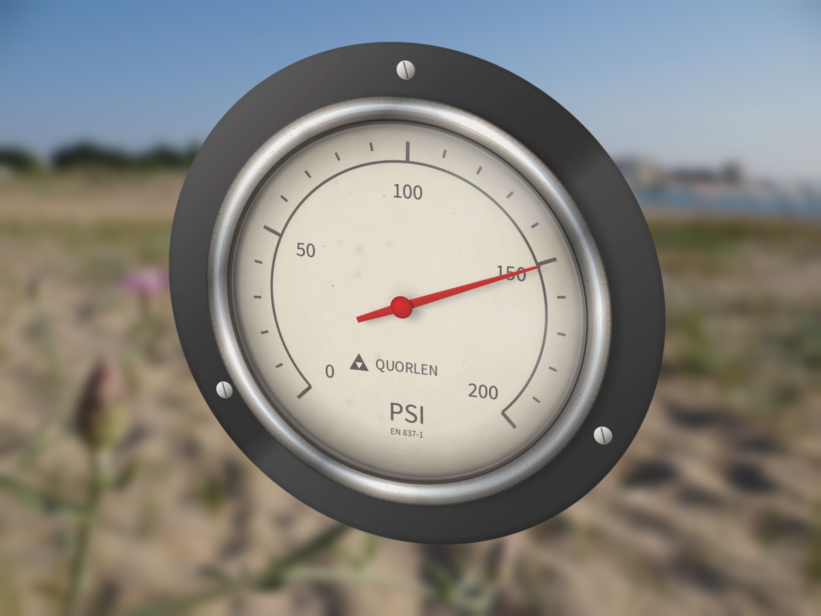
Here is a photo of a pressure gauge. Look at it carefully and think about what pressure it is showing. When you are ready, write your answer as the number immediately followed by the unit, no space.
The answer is 150psi
